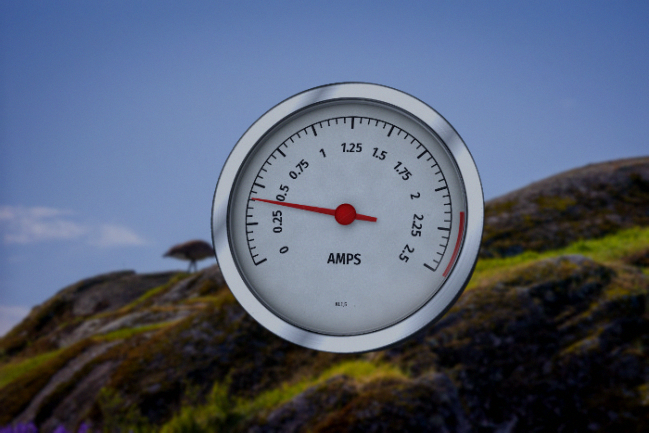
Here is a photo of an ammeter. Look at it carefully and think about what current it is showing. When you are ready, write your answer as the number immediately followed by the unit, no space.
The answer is 0.4A
